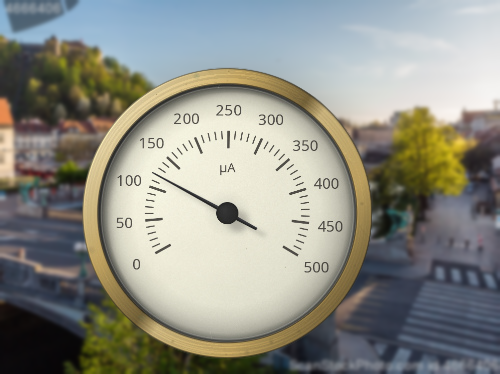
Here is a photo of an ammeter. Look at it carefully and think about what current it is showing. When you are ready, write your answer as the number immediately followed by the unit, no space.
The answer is 120µA
